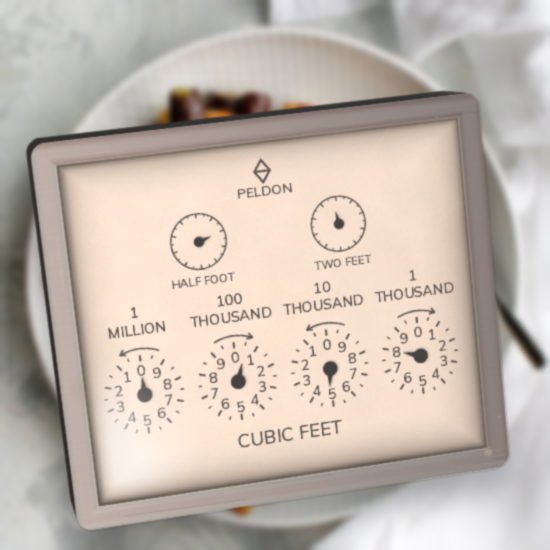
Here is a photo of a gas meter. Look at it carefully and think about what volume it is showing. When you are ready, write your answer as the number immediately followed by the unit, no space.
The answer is 4800ft³
